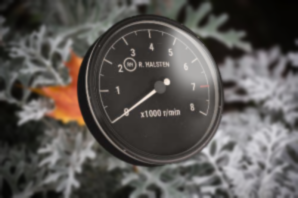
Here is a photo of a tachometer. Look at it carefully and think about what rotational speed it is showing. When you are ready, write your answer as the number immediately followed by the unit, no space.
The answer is 0rpm
